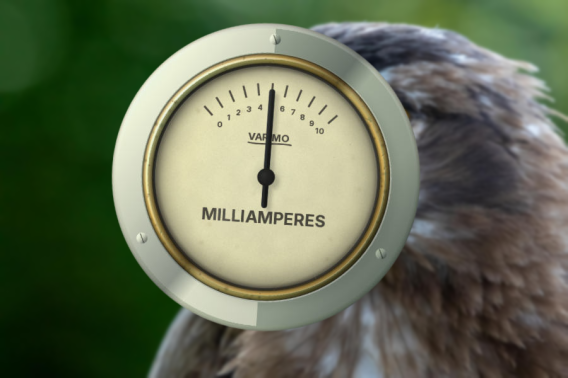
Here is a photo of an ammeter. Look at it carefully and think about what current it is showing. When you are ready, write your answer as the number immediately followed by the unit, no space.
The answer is 5mA
